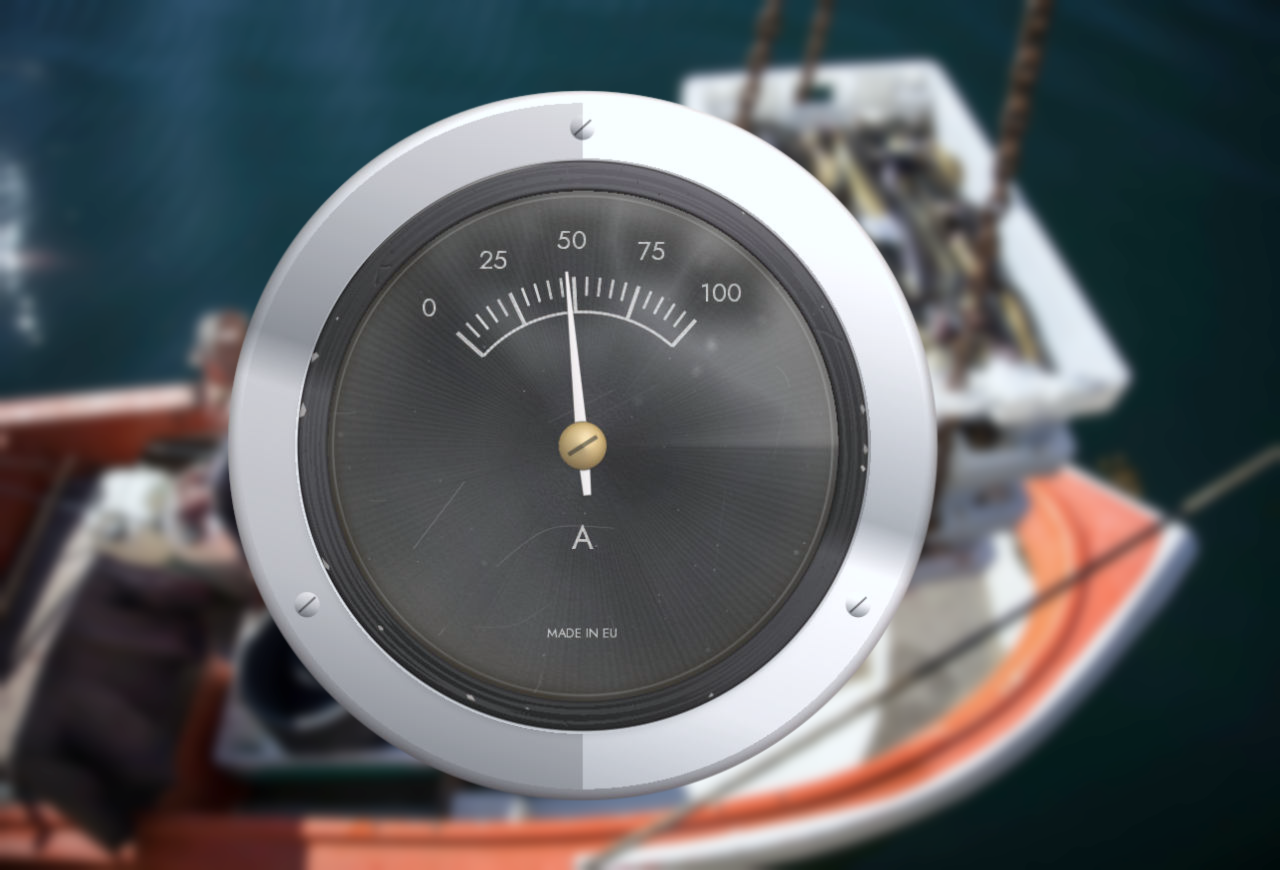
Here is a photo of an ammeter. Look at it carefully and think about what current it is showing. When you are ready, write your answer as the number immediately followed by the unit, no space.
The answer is 47.5A
